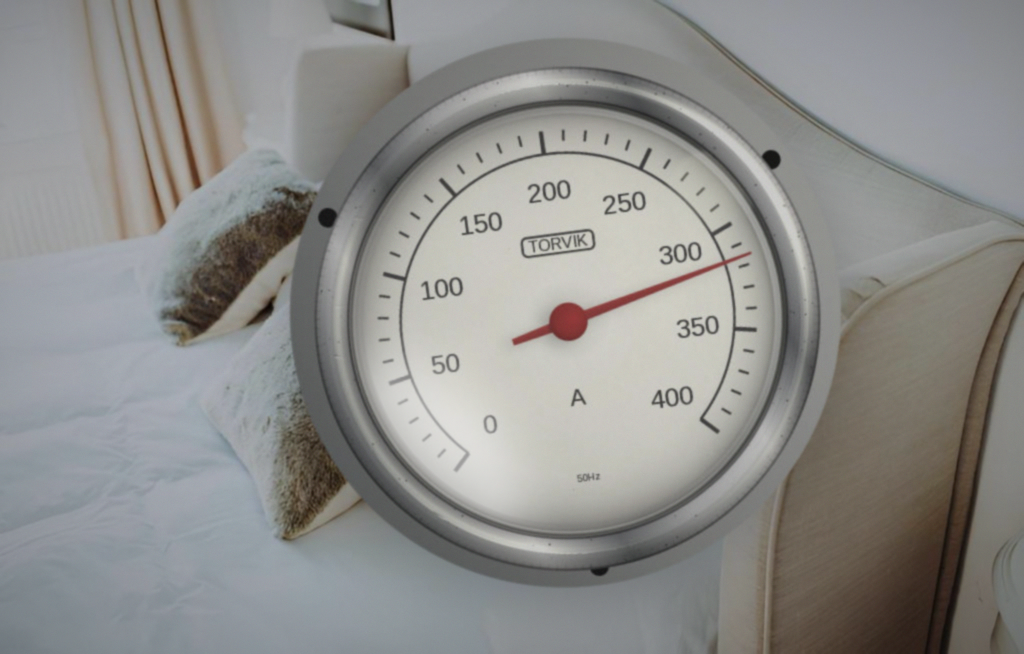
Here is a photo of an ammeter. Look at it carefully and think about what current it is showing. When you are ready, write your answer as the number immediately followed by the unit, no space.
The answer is 315A
